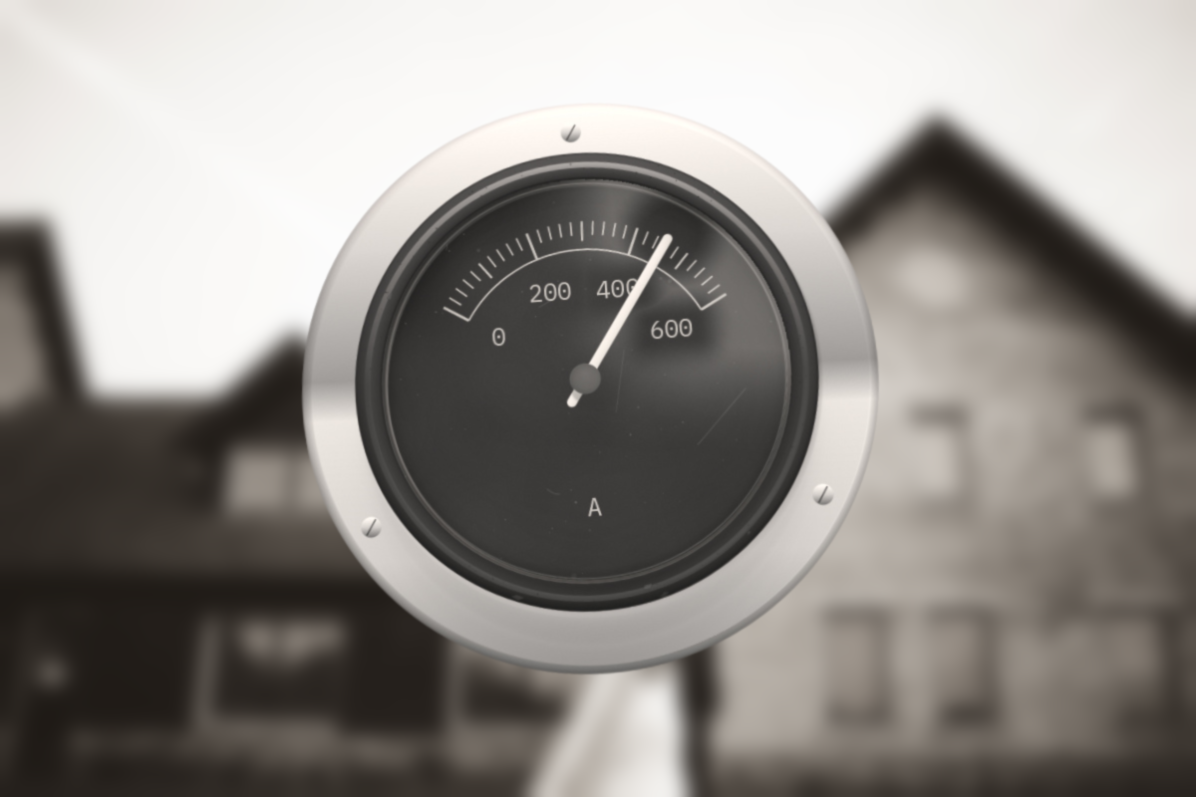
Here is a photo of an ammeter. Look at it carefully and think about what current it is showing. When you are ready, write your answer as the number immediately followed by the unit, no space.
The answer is 460A
